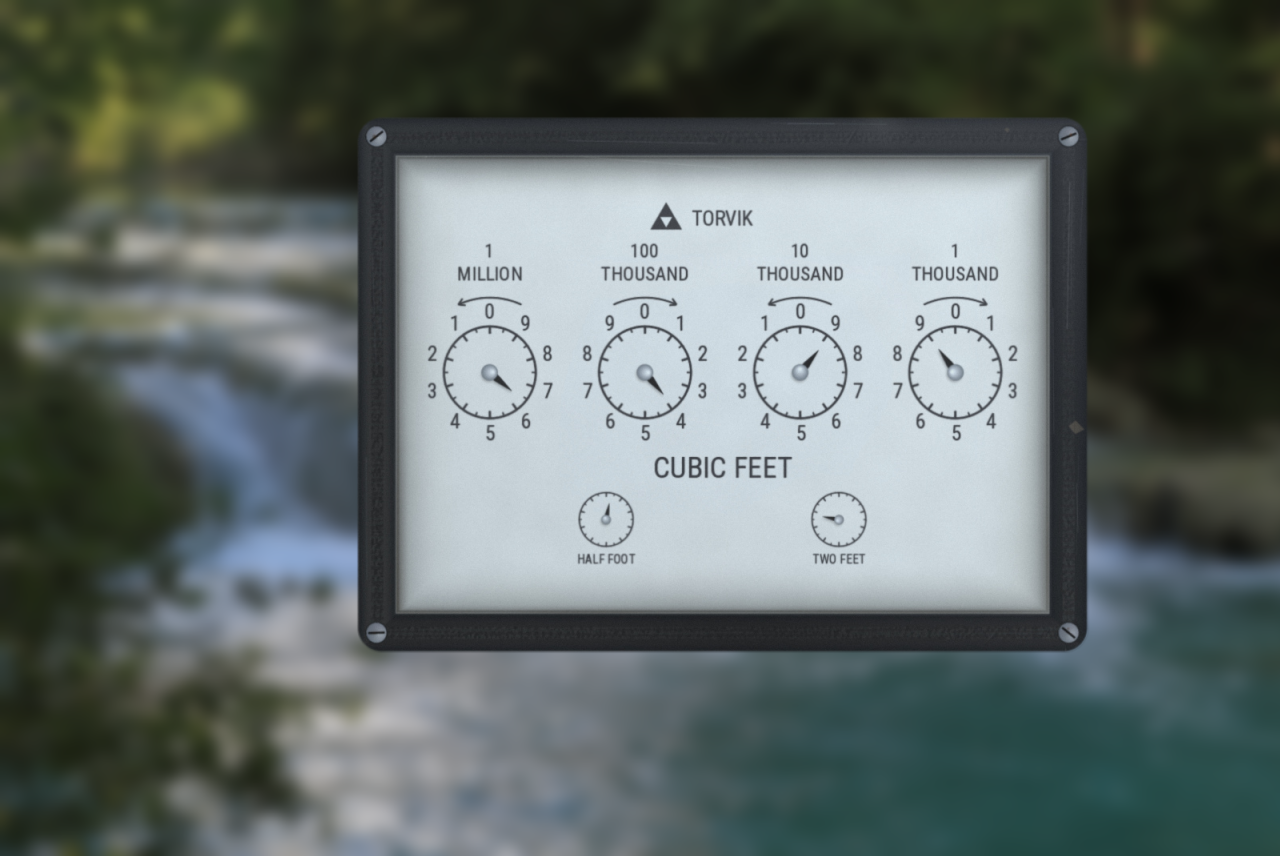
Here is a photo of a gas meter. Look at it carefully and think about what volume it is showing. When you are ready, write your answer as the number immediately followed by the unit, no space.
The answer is 638900ft³
